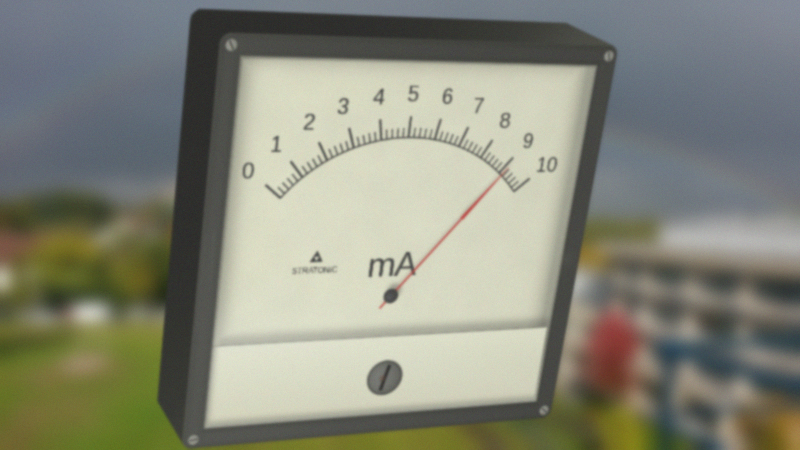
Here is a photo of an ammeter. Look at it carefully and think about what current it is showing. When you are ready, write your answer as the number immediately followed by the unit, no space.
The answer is 9mA
